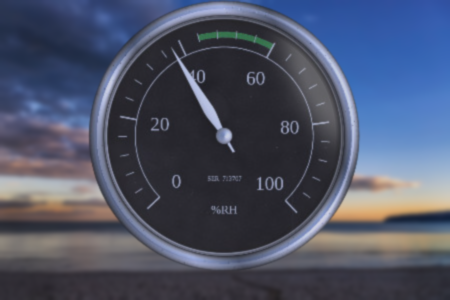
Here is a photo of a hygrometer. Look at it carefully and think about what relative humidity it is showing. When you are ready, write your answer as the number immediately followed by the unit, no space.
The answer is 38%
